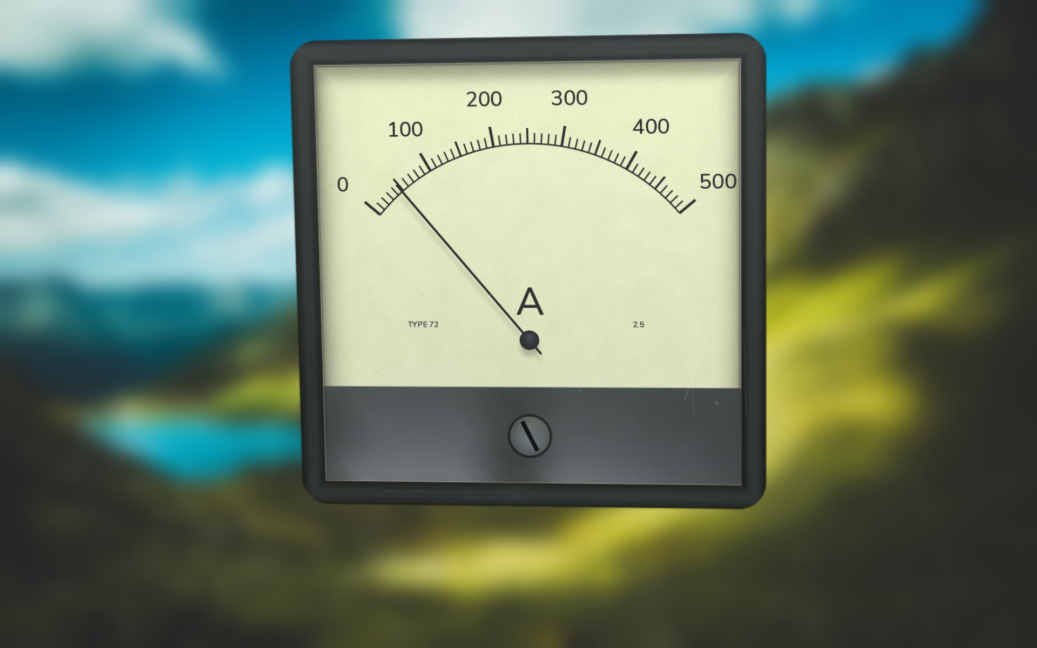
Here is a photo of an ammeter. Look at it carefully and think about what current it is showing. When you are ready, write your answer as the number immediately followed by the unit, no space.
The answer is 50A
